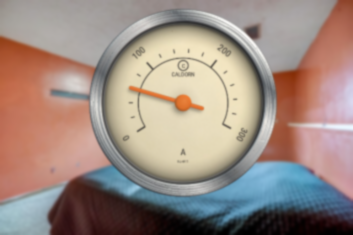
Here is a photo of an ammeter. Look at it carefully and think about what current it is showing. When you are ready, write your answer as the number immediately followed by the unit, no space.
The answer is 60A
